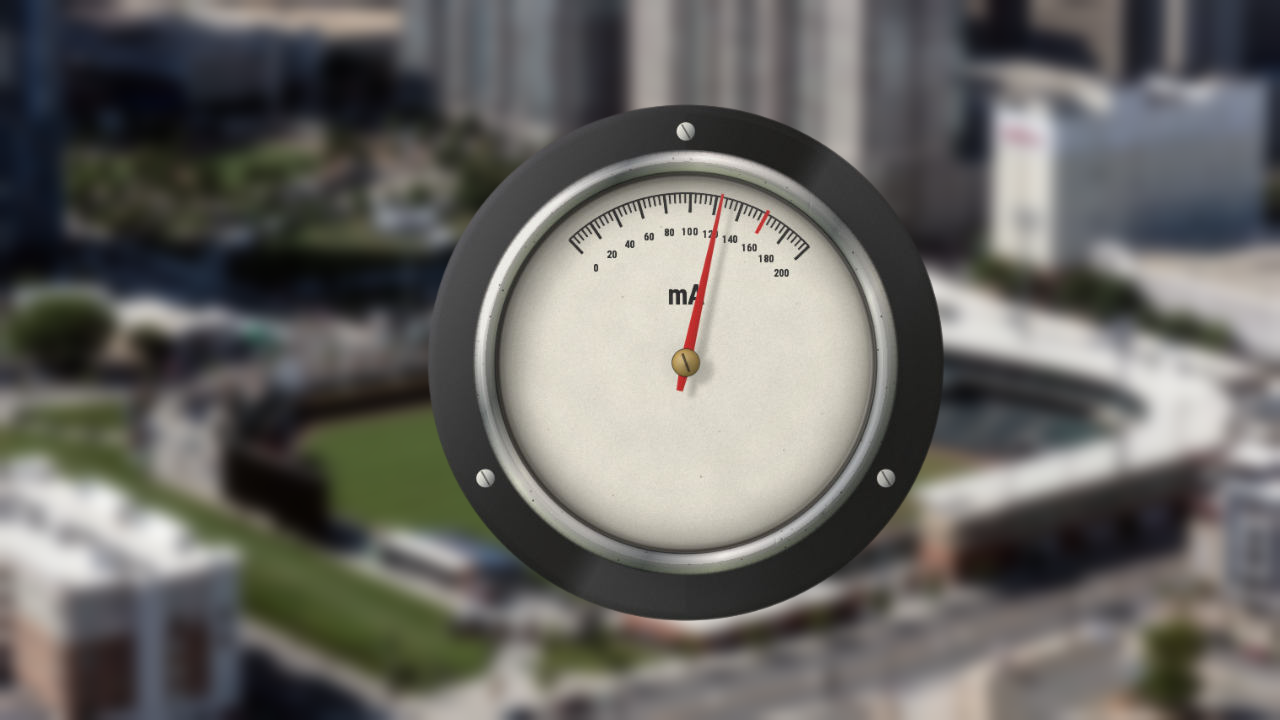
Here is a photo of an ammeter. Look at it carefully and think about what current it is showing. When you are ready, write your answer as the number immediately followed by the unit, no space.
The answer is 124mA
